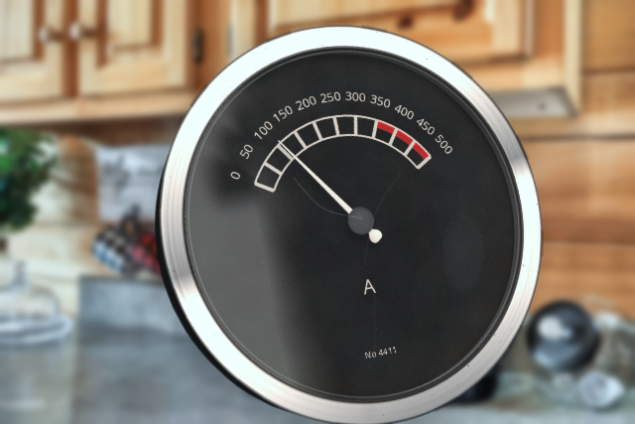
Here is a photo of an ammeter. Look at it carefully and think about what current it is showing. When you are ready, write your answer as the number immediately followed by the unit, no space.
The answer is 100A
